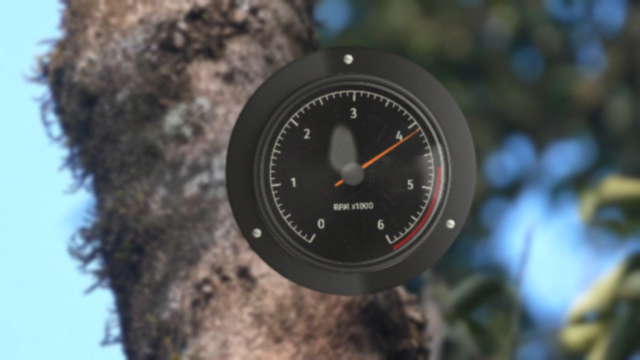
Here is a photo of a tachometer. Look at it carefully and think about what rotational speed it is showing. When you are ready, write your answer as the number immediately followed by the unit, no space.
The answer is 4100rpm
